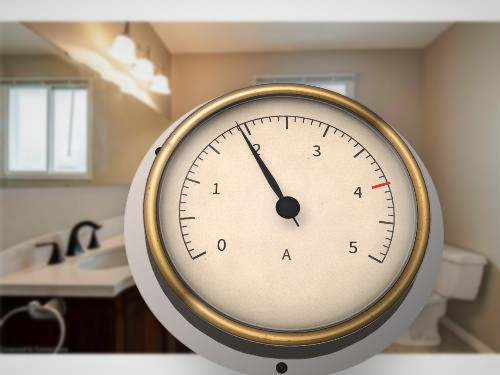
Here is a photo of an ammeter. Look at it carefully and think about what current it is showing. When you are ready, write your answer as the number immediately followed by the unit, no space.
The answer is 1.9A
